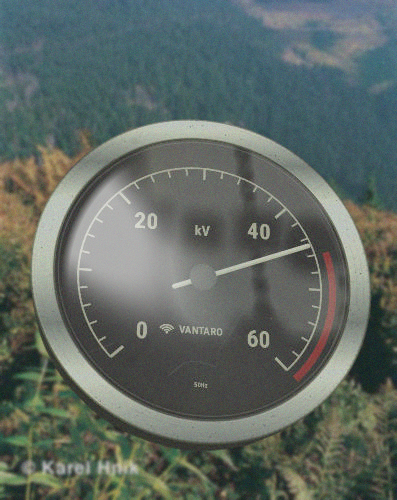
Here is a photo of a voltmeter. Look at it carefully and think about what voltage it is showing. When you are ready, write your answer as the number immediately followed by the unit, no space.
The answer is 45kV
